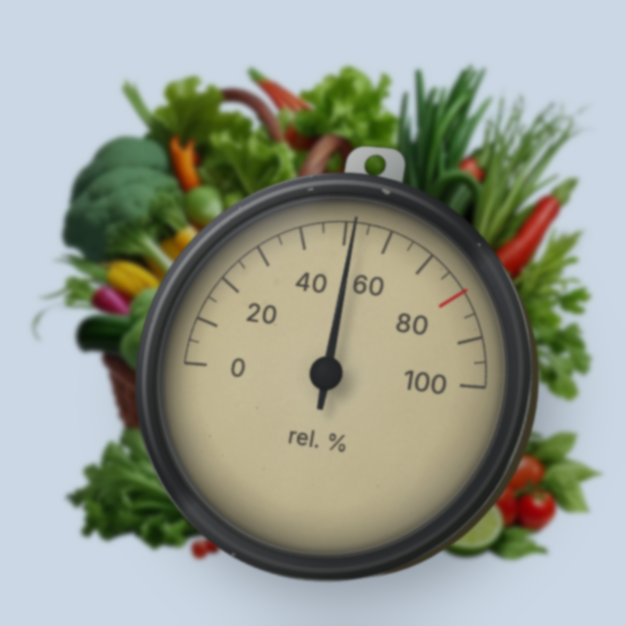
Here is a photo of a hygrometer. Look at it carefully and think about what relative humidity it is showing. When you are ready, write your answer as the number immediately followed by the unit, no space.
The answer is 52.5%
